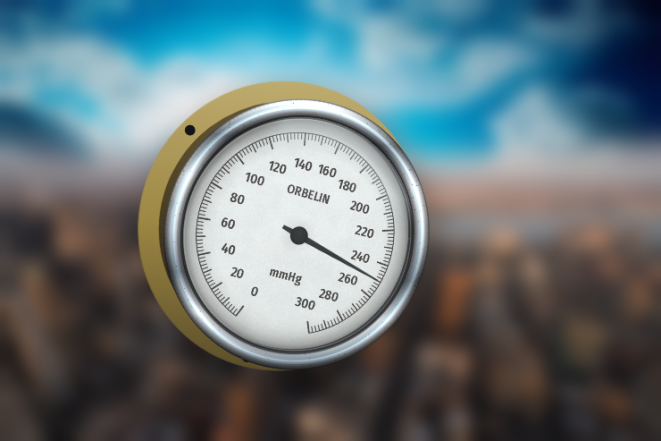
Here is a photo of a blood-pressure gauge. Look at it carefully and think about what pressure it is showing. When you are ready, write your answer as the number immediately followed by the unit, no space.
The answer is 250mmHg
